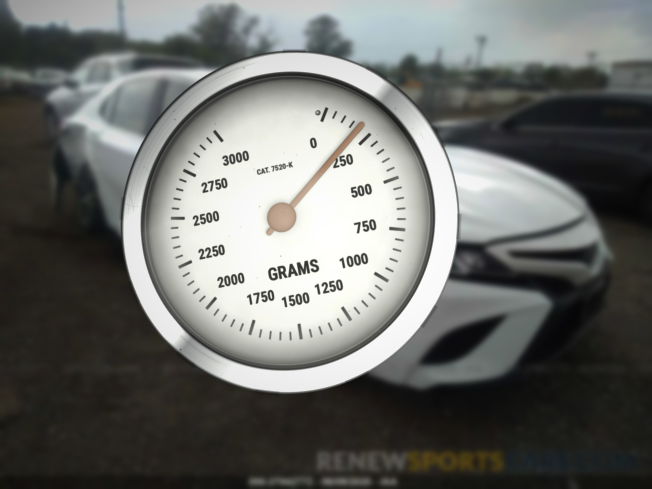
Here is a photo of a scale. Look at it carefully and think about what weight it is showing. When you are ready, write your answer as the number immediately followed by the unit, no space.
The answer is 200g
